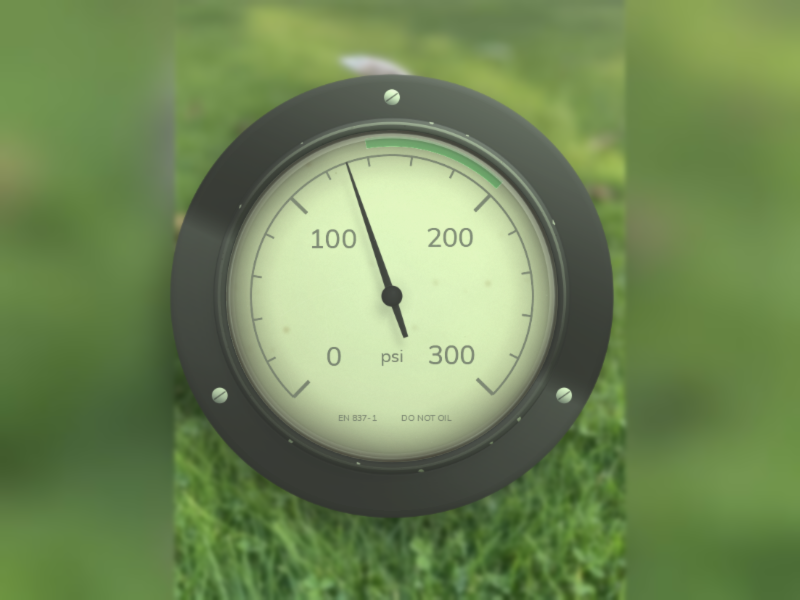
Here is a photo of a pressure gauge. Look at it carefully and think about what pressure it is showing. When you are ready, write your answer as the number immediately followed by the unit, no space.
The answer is 130psi
